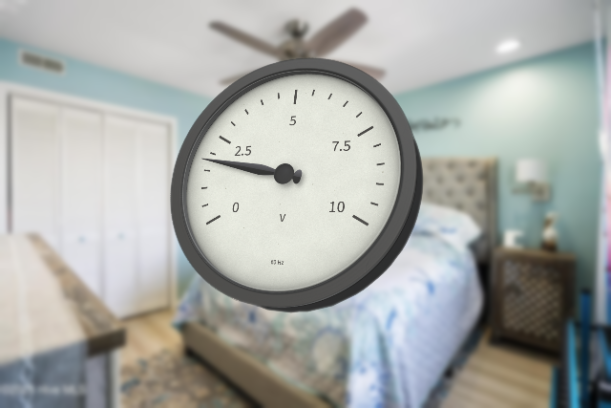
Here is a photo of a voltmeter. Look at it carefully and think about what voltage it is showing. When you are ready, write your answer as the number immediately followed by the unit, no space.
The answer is 1.75V
